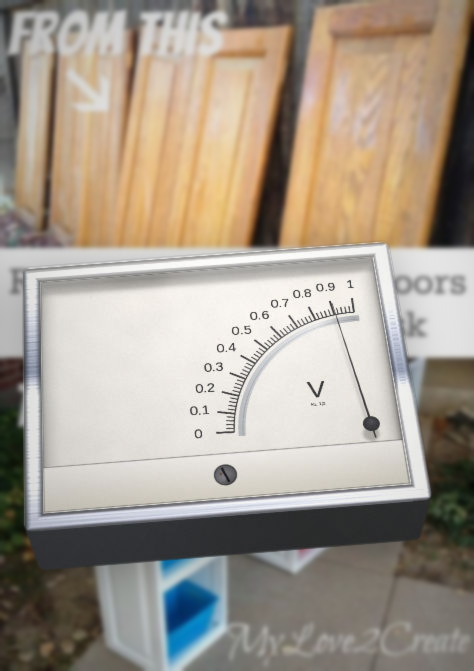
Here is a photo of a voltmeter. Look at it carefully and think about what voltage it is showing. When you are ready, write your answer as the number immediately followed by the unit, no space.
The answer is 0.9V
